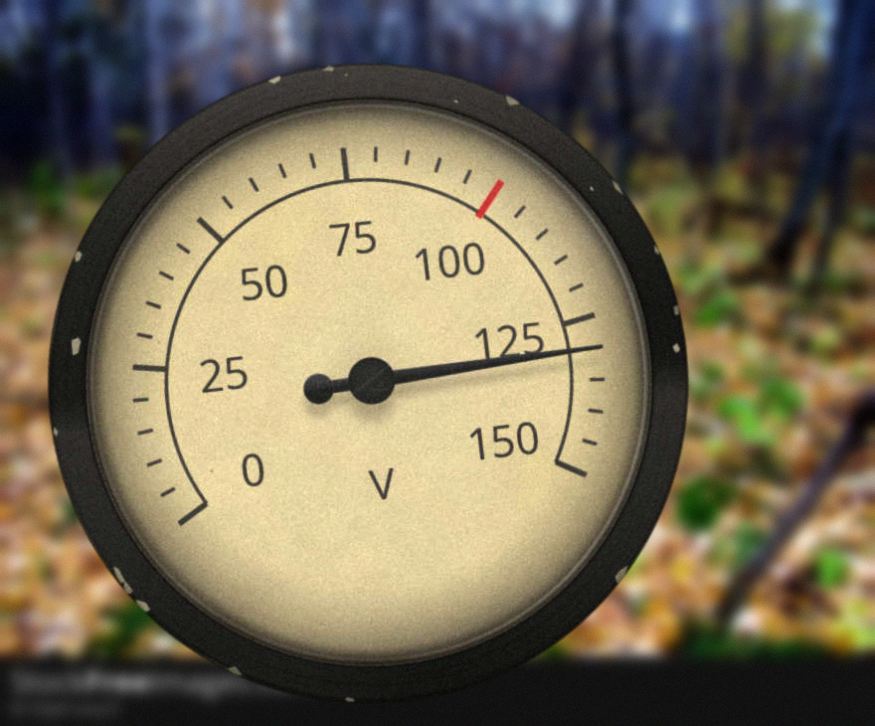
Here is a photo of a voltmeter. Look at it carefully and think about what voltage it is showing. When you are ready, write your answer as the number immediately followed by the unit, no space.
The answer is 130V
